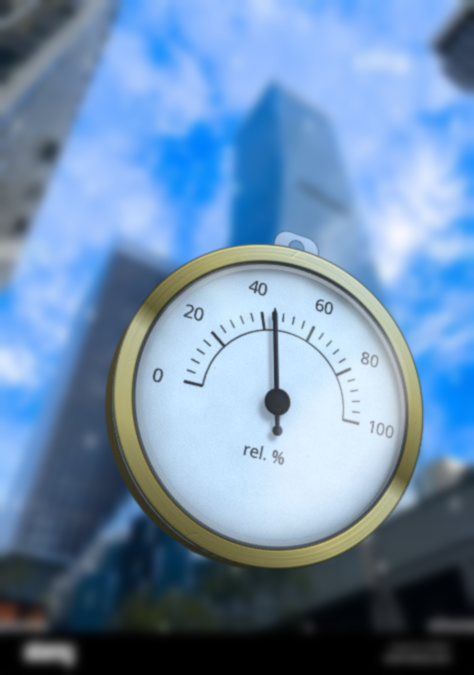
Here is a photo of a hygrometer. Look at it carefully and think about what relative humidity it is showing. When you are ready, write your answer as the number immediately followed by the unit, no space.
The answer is 44%
